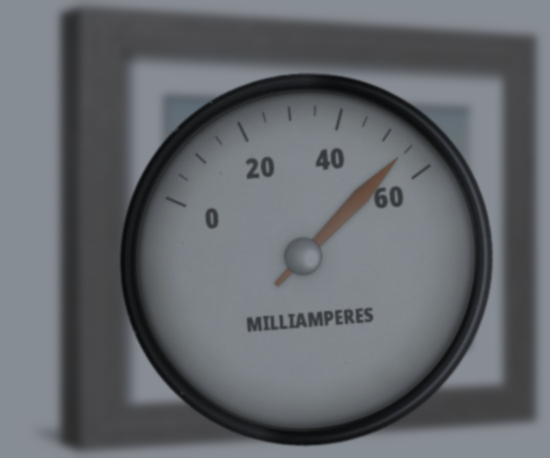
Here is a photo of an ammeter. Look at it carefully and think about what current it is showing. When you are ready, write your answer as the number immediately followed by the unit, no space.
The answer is 55mA
